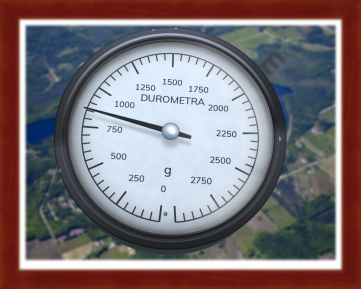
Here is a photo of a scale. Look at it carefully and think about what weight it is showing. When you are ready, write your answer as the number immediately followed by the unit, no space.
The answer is 850g
